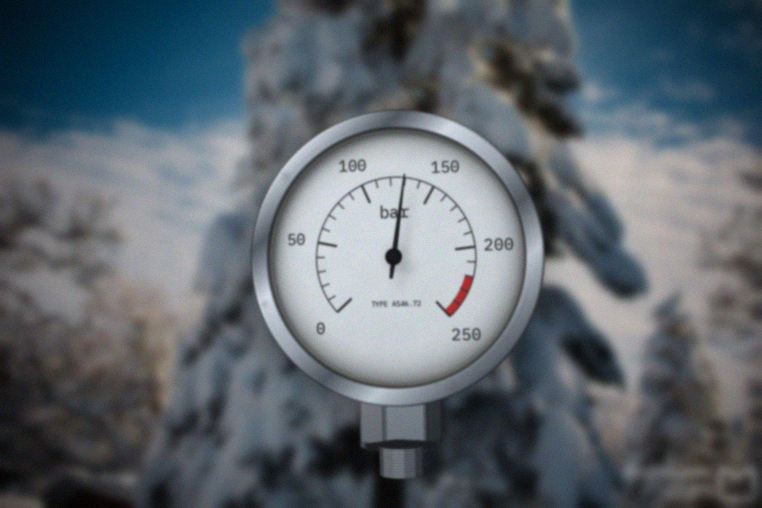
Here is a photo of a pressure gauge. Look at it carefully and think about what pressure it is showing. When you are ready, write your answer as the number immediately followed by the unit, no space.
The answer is 130bar
